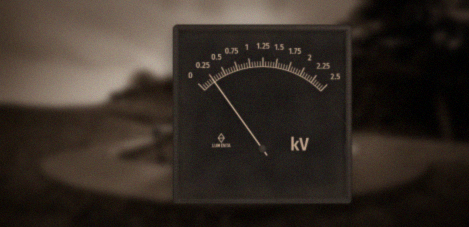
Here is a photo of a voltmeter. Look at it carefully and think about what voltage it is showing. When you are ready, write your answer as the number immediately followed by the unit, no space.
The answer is 0.25kV
